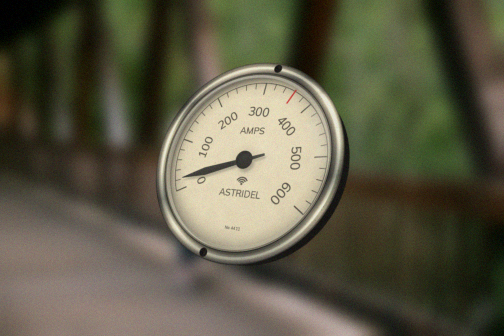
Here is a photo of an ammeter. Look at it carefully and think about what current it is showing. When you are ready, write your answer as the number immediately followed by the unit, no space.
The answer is 20A
